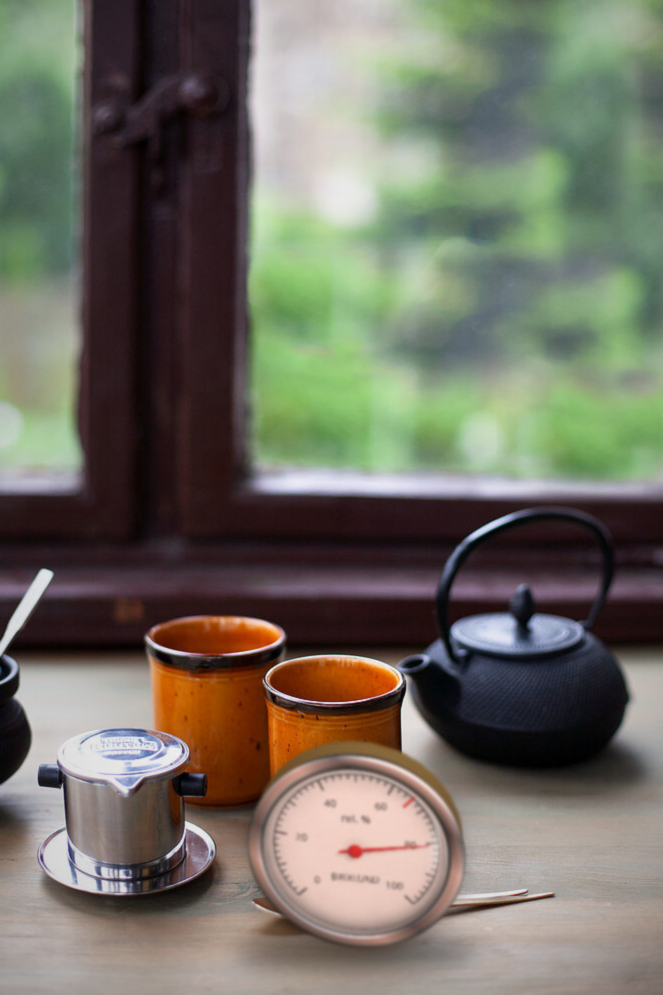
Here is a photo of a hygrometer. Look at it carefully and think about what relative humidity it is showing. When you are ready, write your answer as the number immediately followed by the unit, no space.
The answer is 80%
